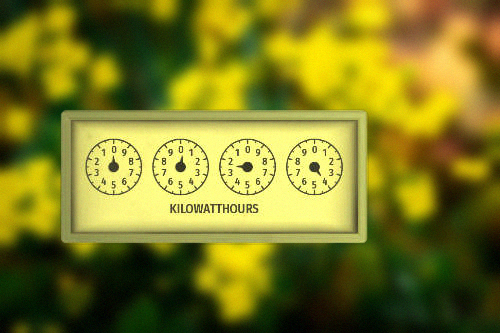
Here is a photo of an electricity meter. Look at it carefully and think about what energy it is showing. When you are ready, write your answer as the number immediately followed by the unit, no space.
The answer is 24kWh
